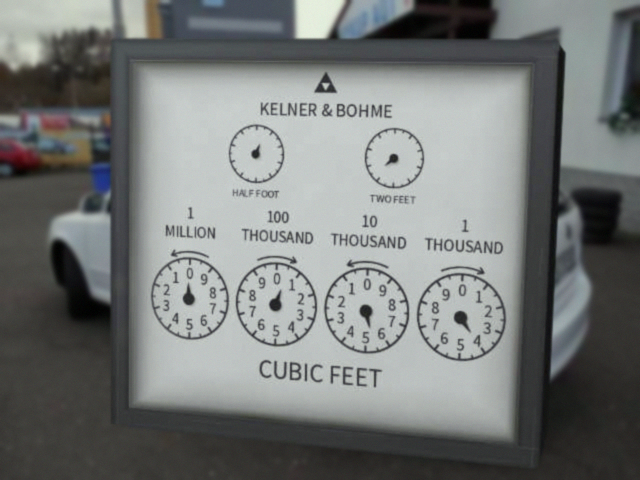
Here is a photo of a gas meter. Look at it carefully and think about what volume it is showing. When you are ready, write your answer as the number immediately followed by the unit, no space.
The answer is 5400ft³
